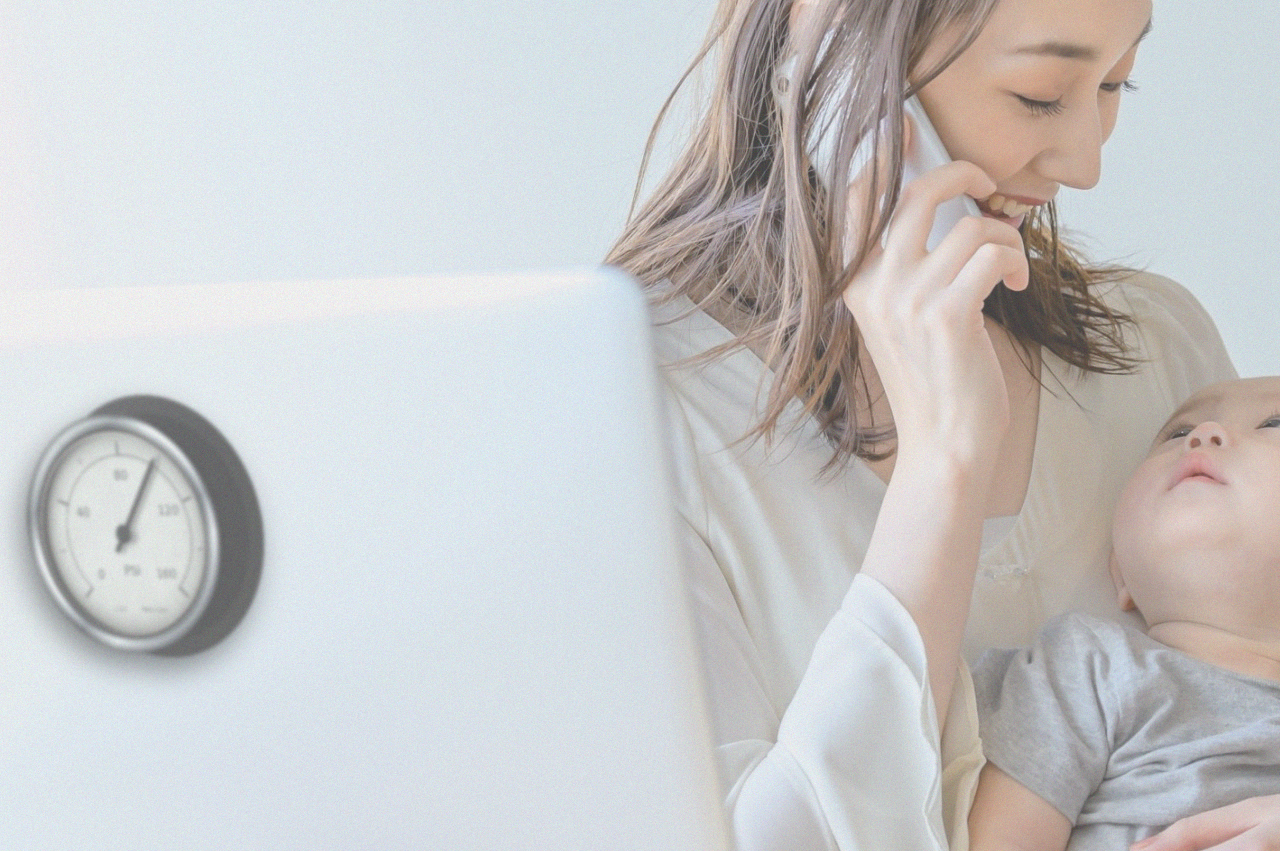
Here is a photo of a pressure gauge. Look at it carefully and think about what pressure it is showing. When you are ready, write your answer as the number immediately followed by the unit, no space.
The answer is 100psi
